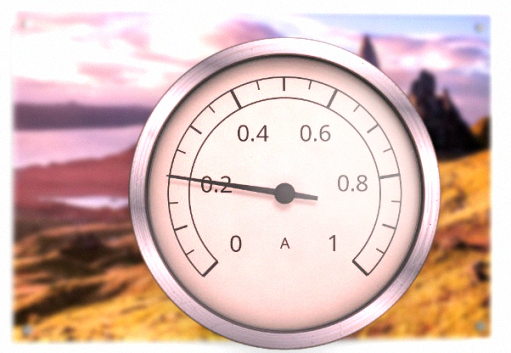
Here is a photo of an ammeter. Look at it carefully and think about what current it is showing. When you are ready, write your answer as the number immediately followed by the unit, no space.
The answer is 0.2A
